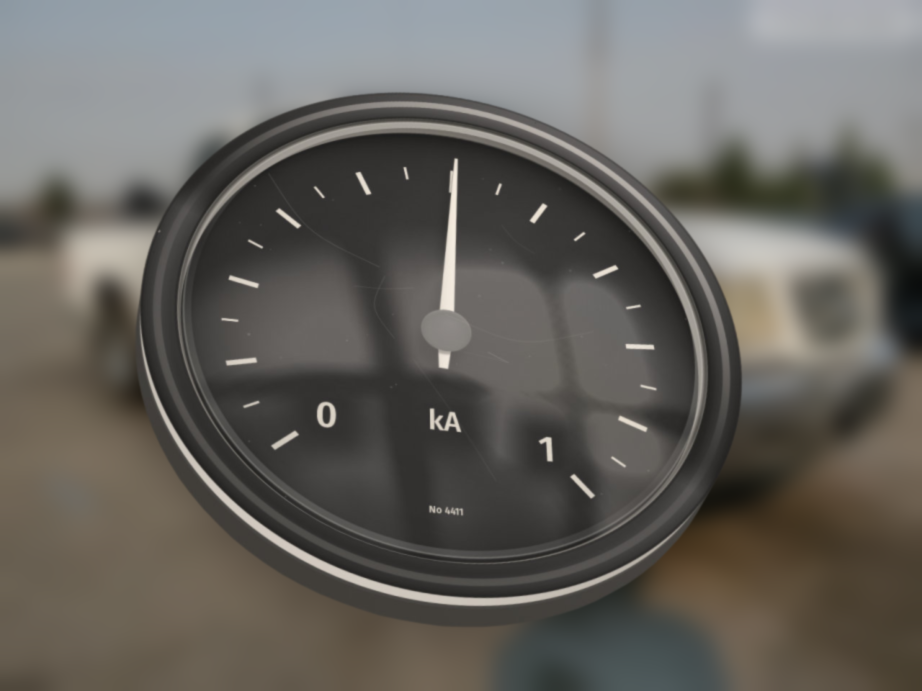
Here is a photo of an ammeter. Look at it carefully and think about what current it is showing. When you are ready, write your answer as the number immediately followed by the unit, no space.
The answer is 0.5kA
